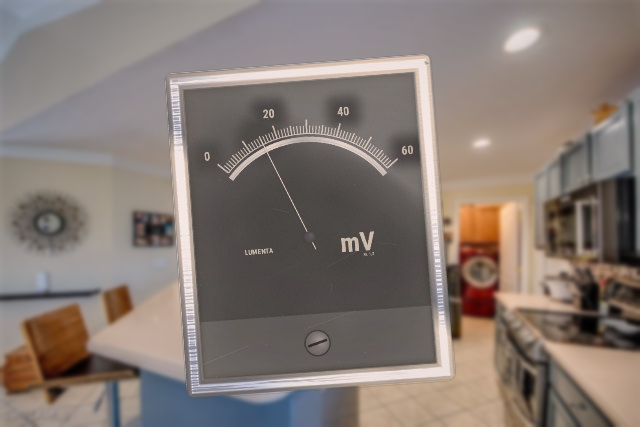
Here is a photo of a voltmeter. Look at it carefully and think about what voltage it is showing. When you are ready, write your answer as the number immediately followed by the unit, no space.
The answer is 15mV
